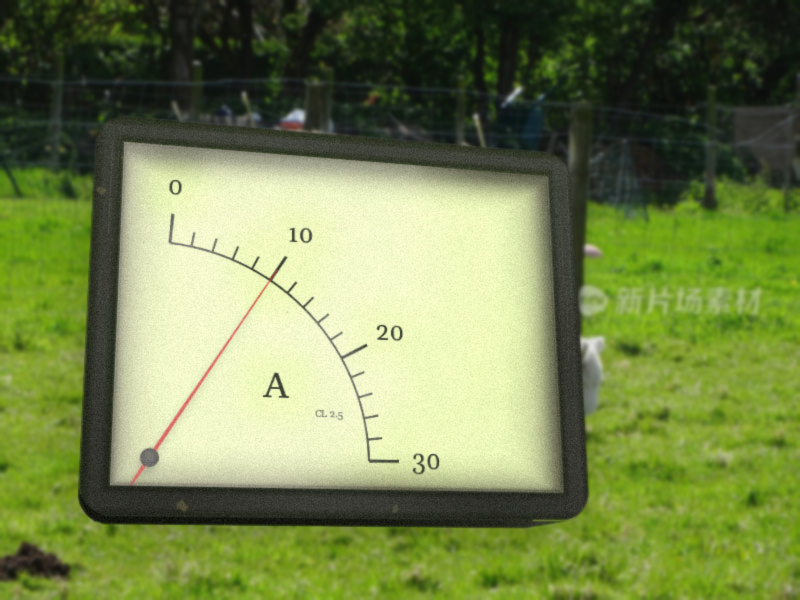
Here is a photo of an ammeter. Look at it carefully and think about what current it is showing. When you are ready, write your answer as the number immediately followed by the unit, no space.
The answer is 10A
